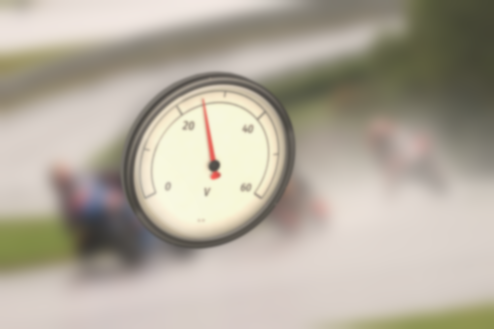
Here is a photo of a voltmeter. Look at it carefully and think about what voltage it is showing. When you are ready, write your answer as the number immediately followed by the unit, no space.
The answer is 25V
